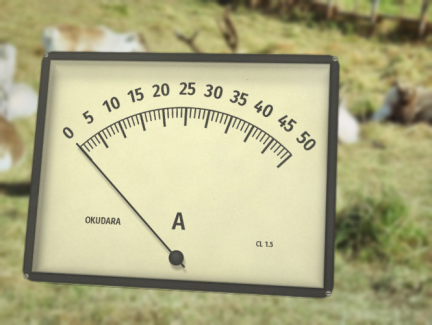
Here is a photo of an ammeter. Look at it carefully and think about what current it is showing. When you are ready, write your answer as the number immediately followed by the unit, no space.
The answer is 0A
